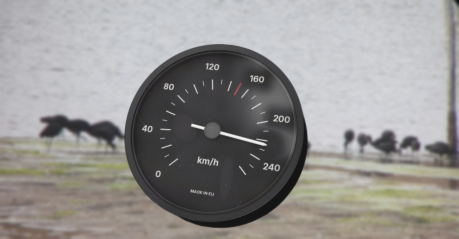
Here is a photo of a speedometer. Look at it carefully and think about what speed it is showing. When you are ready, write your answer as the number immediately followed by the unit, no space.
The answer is 225km/h
